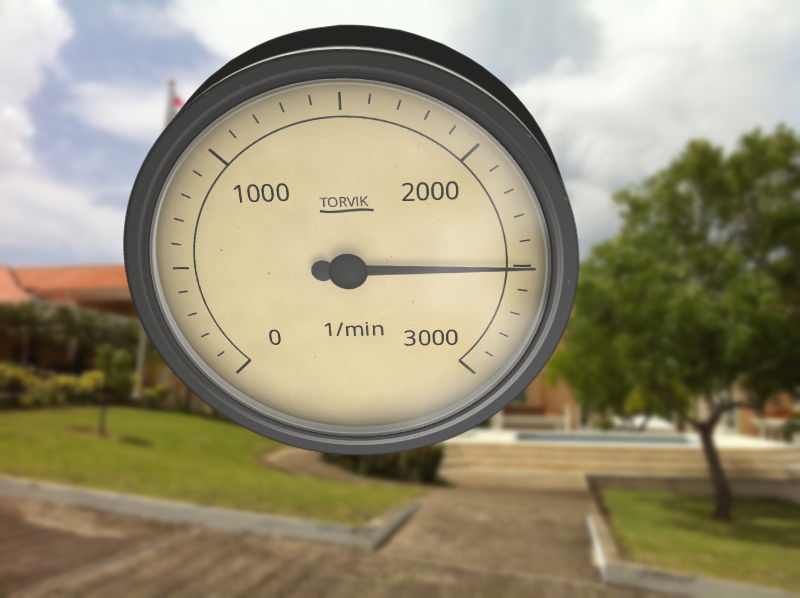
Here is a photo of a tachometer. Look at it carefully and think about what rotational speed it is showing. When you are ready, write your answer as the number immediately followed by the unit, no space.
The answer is 2500rpm
